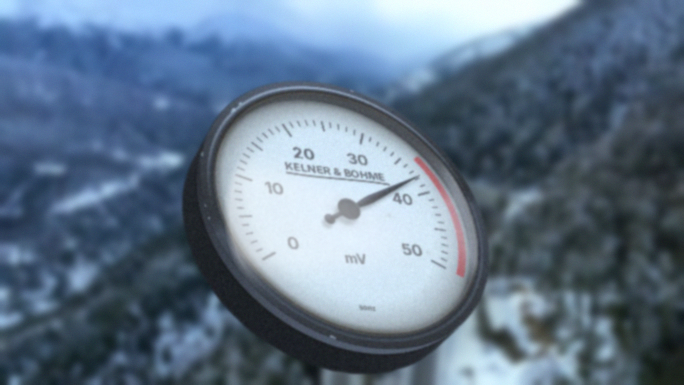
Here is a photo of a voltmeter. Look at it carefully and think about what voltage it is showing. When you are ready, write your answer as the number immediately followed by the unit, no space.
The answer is 38mV
